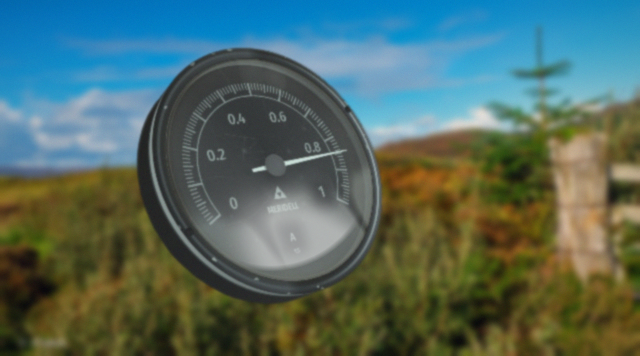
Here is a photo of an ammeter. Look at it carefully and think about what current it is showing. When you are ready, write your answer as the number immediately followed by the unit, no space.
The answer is 0.85A
